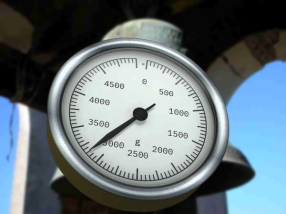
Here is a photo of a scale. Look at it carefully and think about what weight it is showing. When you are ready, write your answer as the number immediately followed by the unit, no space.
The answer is 3150g
